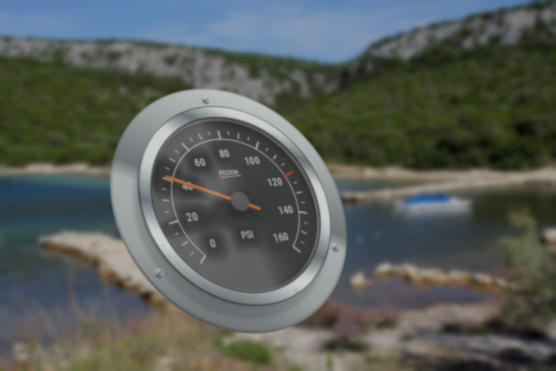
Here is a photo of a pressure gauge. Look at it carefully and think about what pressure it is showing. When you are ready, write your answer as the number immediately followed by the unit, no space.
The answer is 40psi
